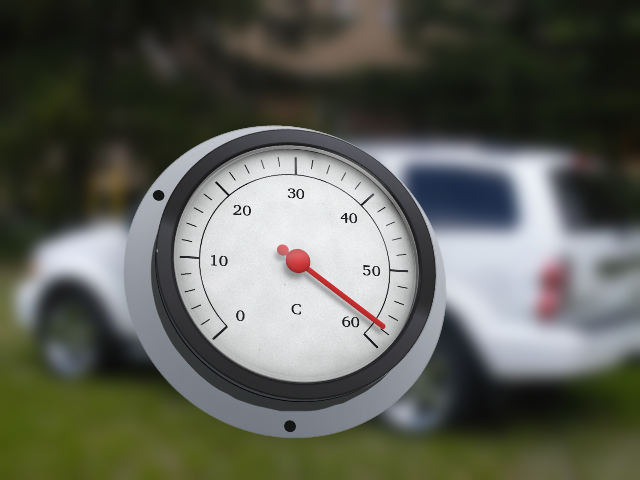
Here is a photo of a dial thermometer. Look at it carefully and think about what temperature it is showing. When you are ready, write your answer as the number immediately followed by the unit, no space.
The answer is 58°C
